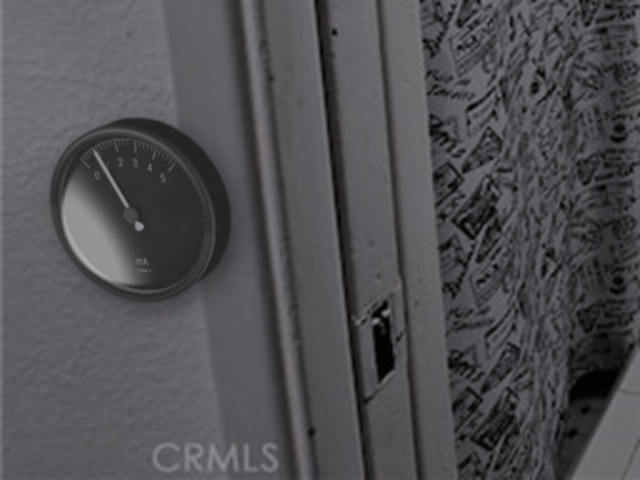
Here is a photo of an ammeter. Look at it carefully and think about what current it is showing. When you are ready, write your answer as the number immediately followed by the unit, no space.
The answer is 1mA
